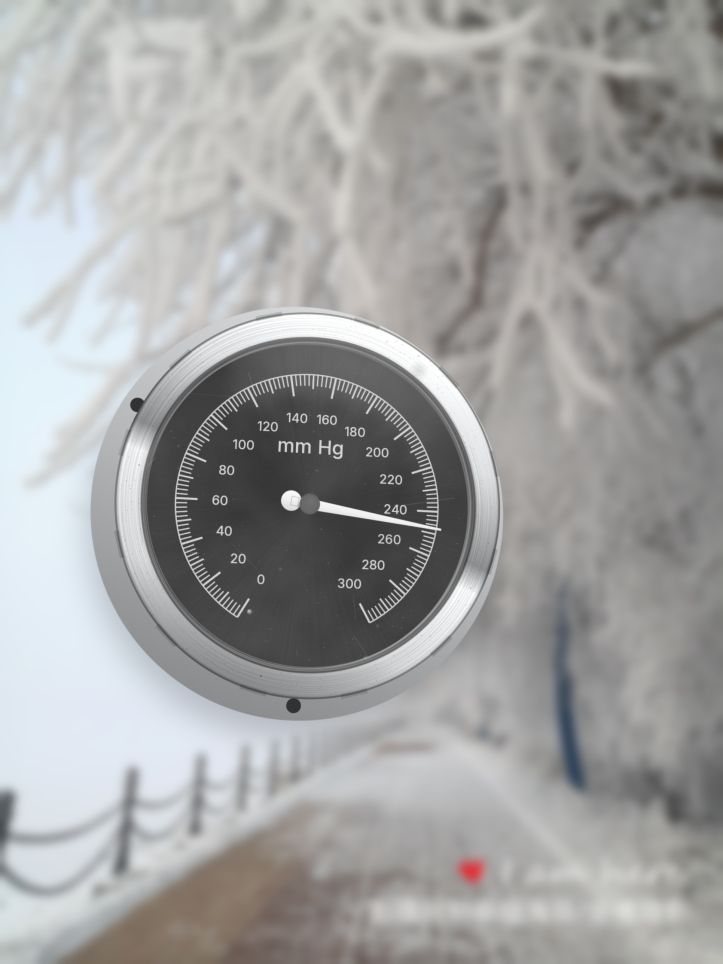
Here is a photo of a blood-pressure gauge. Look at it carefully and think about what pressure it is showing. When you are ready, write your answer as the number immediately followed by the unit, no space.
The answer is 248mmHg
